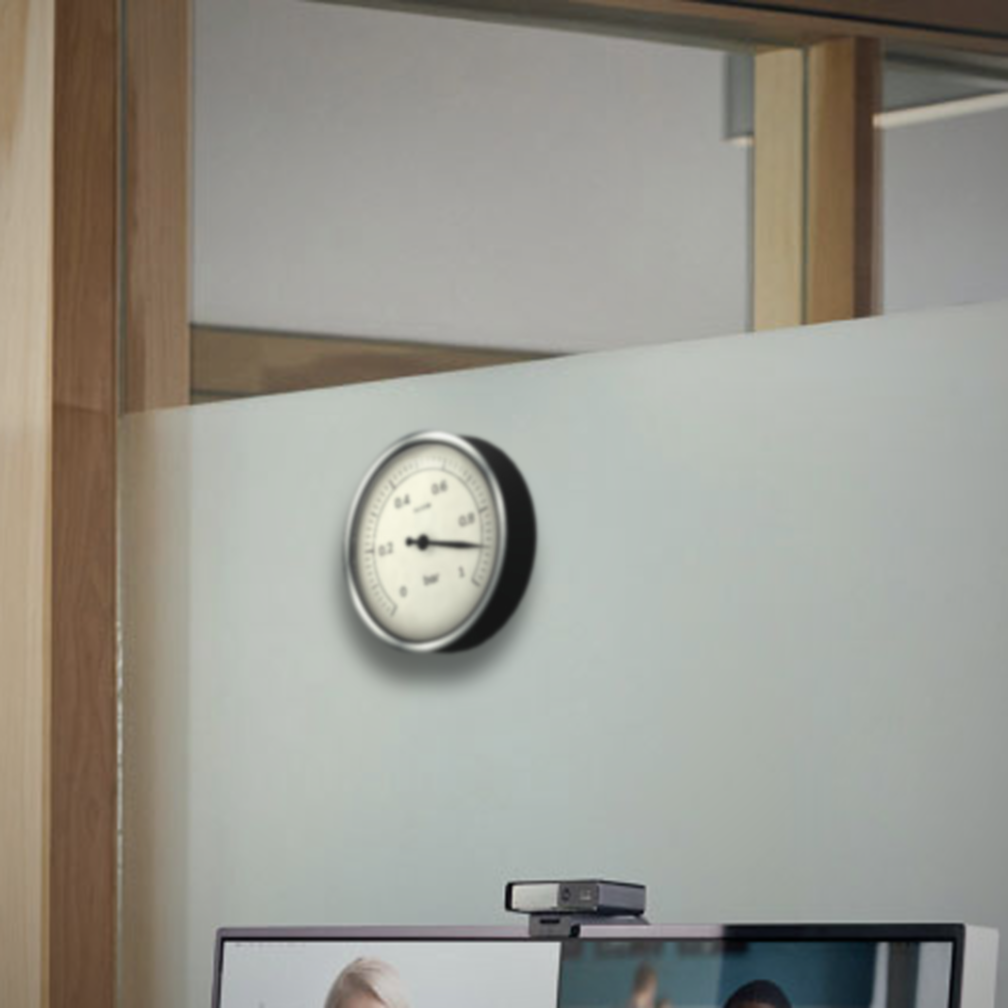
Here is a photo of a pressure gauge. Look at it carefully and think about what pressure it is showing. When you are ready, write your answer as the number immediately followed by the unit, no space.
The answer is 0.9bar
